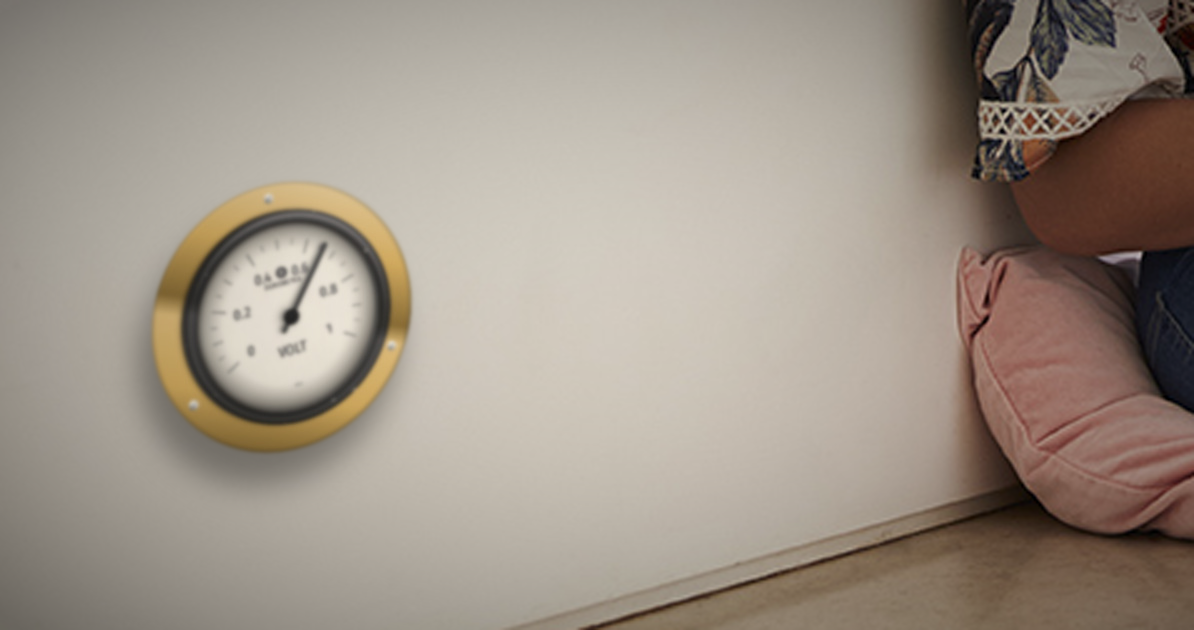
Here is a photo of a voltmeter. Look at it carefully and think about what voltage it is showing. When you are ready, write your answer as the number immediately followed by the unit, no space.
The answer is 0.65V
